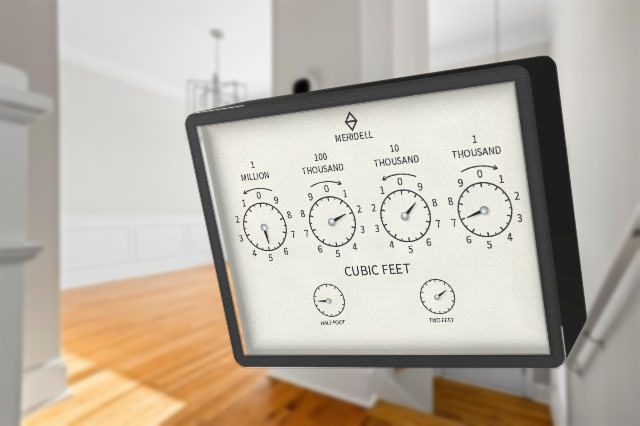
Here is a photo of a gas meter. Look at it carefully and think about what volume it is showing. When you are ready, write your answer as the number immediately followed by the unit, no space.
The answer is 518700ft³
